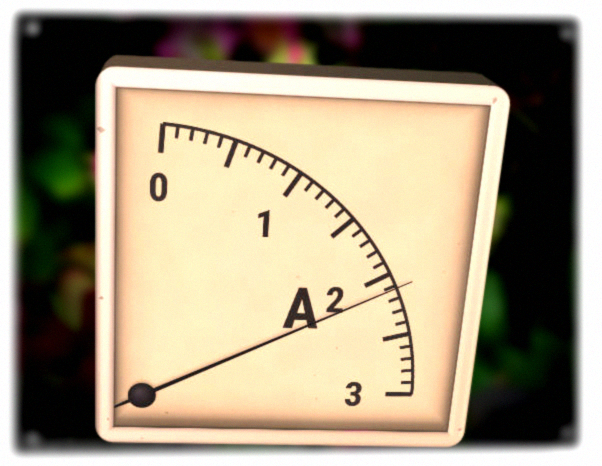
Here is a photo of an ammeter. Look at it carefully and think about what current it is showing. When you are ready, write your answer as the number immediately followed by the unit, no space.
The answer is 2.1A
